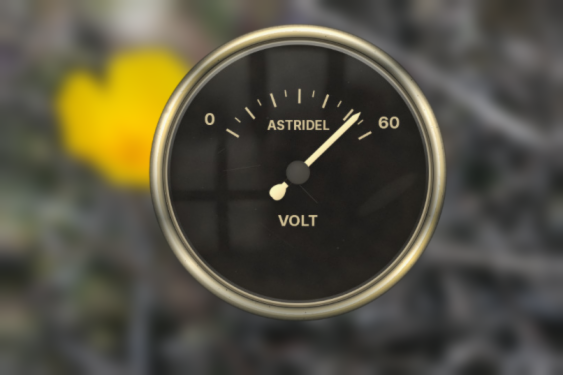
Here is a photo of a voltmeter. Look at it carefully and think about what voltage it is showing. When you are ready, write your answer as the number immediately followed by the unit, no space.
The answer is 52.5V
